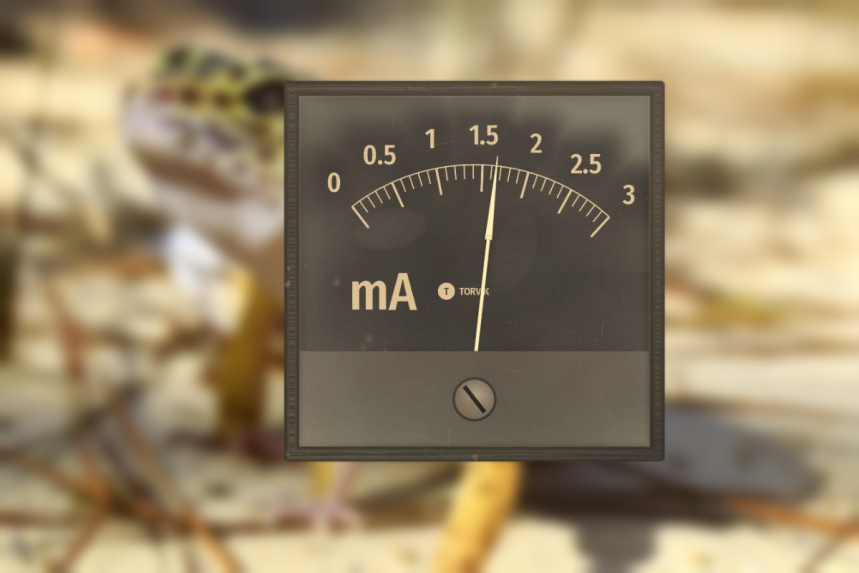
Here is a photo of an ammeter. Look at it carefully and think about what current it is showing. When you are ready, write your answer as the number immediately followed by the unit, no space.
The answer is 1.65mA
